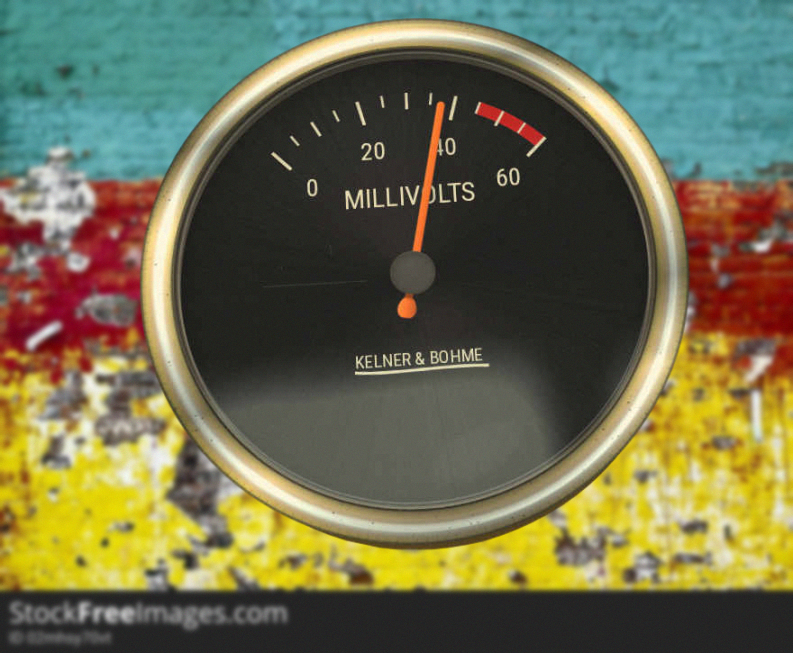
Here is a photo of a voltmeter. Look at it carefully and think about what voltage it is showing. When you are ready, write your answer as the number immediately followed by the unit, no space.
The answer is 37.5mV
